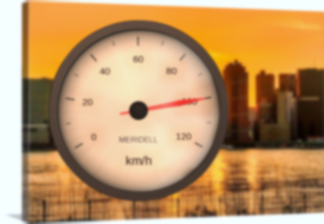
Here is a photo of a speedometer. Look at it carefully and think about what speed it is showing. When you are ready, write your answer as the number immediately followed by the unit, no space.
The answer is 100km/h
